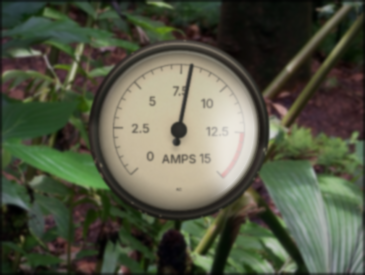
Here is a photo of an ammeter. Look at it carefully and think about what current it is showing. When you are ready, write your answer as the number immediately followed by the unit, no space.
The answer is 8A
